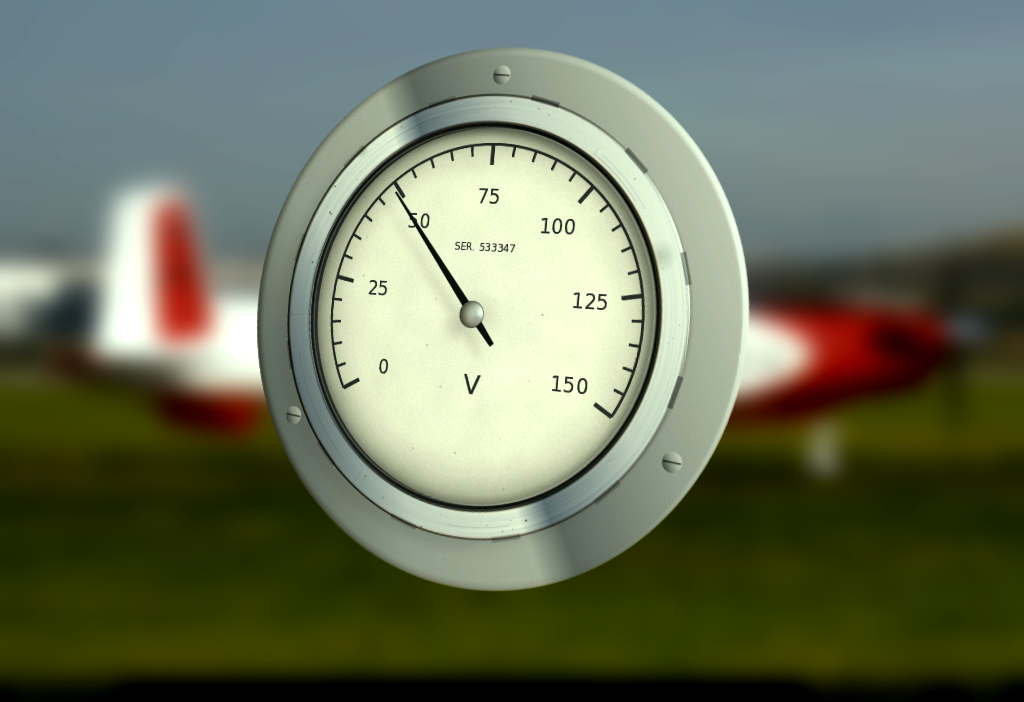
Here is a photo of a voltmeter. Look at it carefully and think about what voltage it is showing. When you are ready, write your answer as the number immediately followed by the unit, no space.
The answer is 50V
